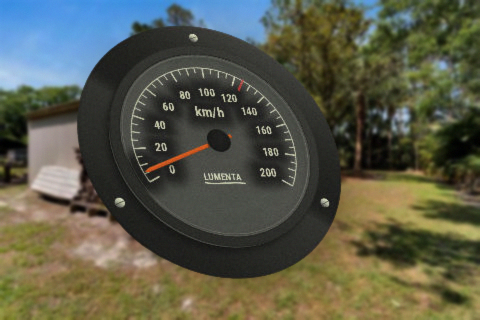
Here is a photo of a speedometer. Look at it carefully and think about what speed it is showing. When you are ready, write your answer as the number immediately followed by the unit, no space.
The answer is 5km/h
